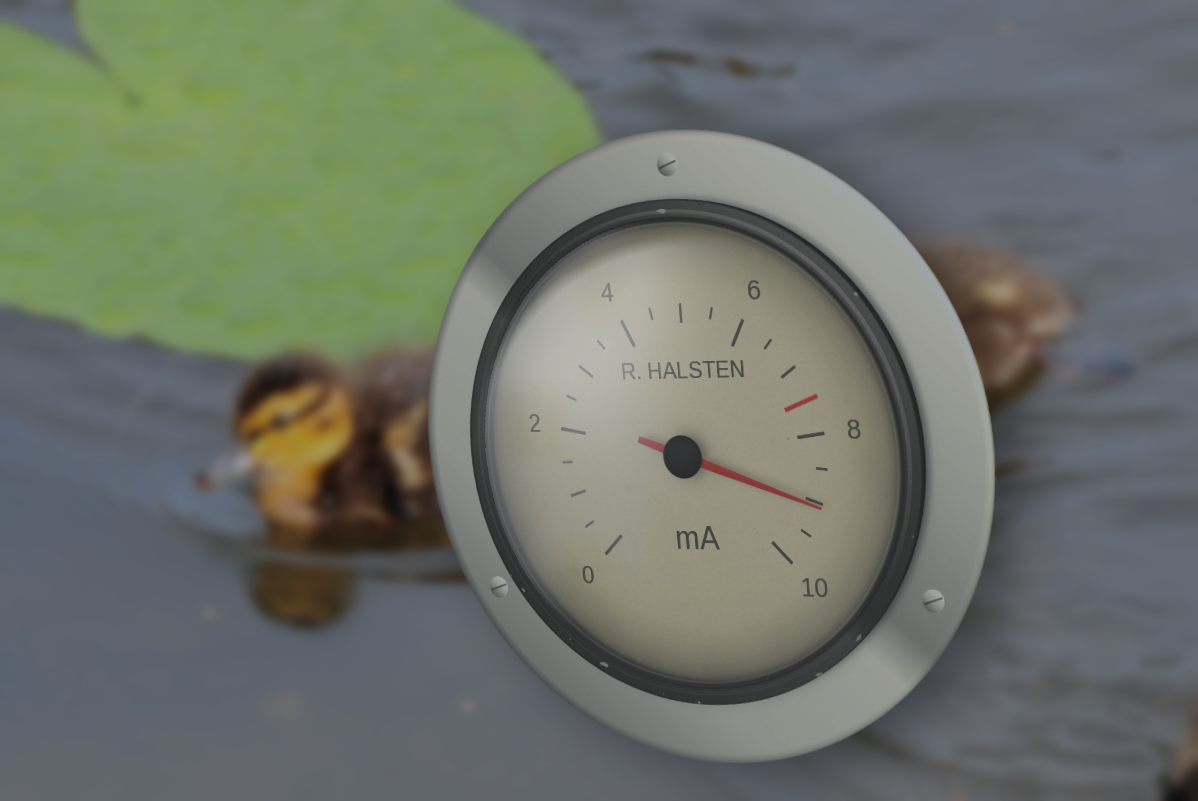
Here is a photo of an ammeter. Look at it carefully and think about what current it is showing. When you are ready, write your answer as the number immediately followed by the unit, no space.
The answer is 9mA
